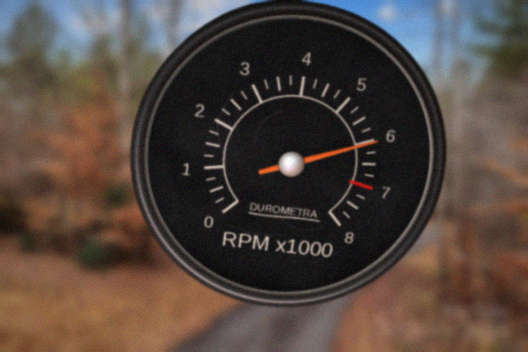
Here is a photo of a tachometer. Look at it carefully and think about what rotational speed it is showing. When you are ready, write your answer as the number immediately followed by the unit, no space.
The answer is 6000rpm
